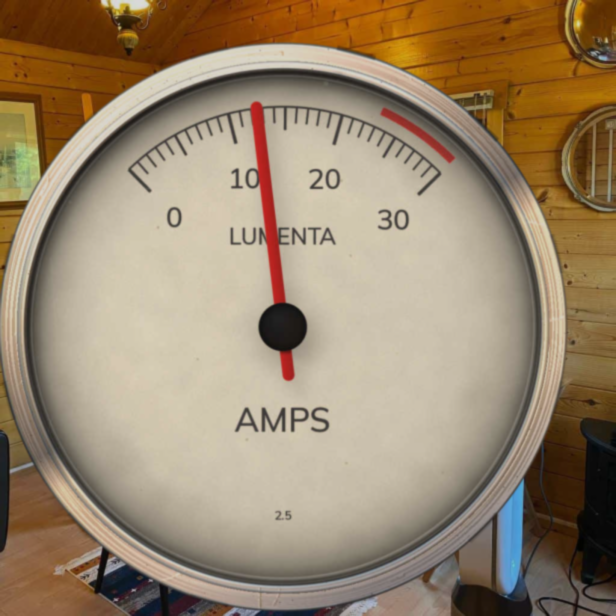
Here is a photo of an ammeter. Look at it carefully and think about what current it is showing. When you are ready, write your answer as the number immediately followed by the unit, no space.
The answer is 12.5A
